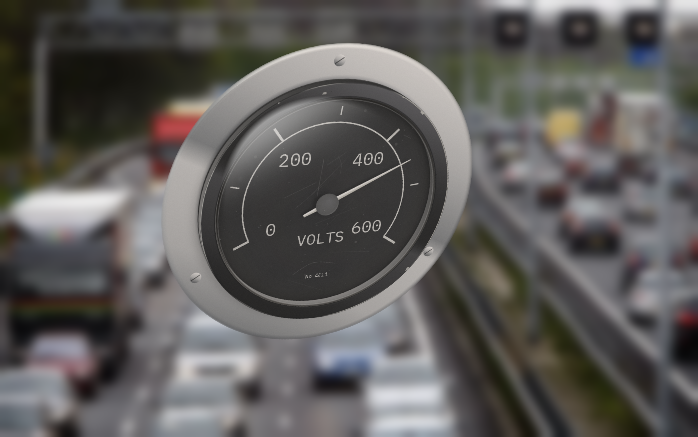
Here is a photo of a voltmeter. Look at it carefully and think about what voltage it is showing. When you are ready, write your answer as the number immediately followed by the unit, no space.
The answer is 450V
